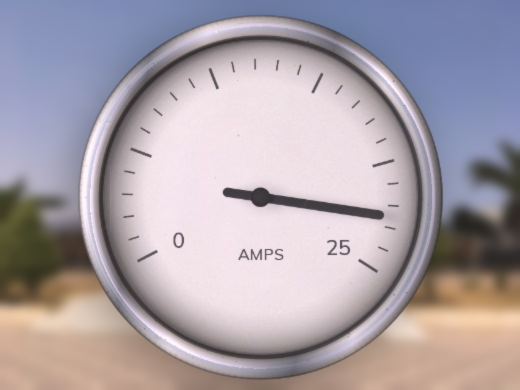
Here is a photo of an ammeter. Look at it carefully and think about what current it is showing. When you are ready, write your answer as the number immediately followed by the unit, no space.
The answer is 22.5A
